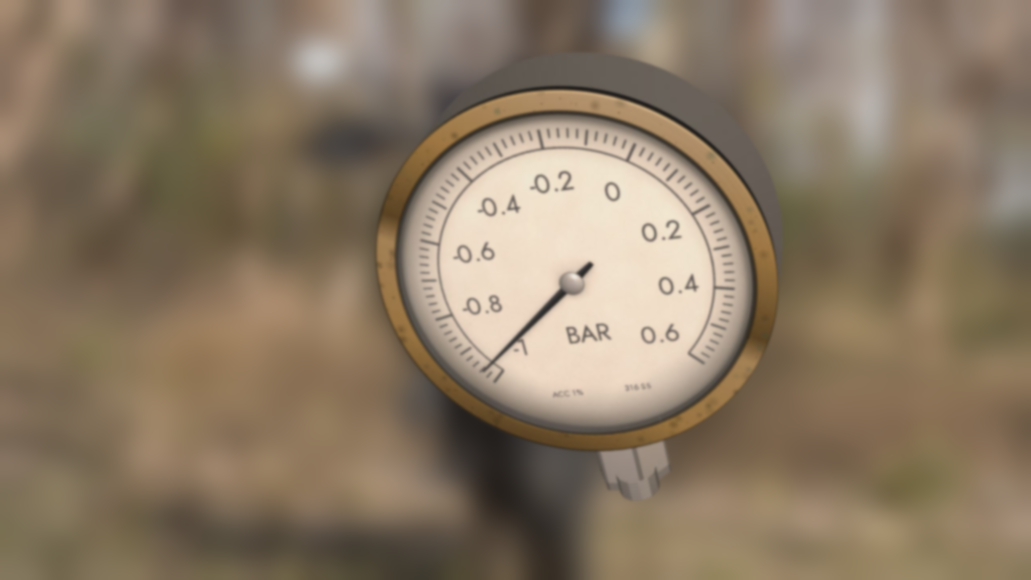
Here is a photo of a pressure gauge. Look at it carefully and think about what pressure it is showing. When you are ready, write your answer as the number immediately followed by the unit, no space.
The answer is -0.96bar
